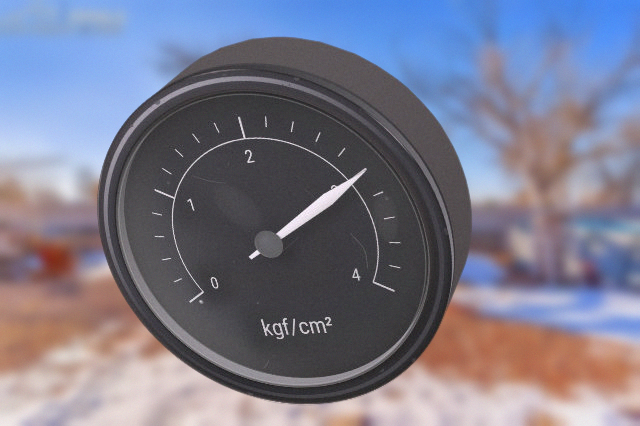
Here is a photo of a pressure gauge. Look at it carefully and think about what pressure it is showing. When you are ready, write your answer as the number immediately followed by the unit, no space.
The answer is 3kg/cm²
